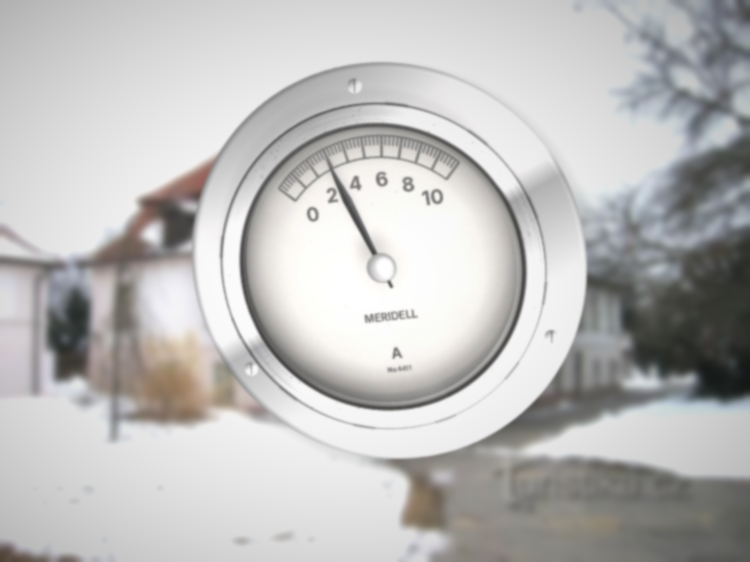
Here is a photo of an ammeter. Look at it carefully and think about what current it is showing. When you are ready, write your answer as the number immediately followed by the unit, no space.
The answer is 3A
